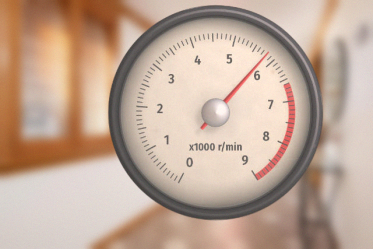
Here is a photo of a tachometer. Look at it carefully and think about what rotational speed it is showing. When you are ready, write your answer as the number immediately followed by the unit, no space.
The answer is 5800rpm
